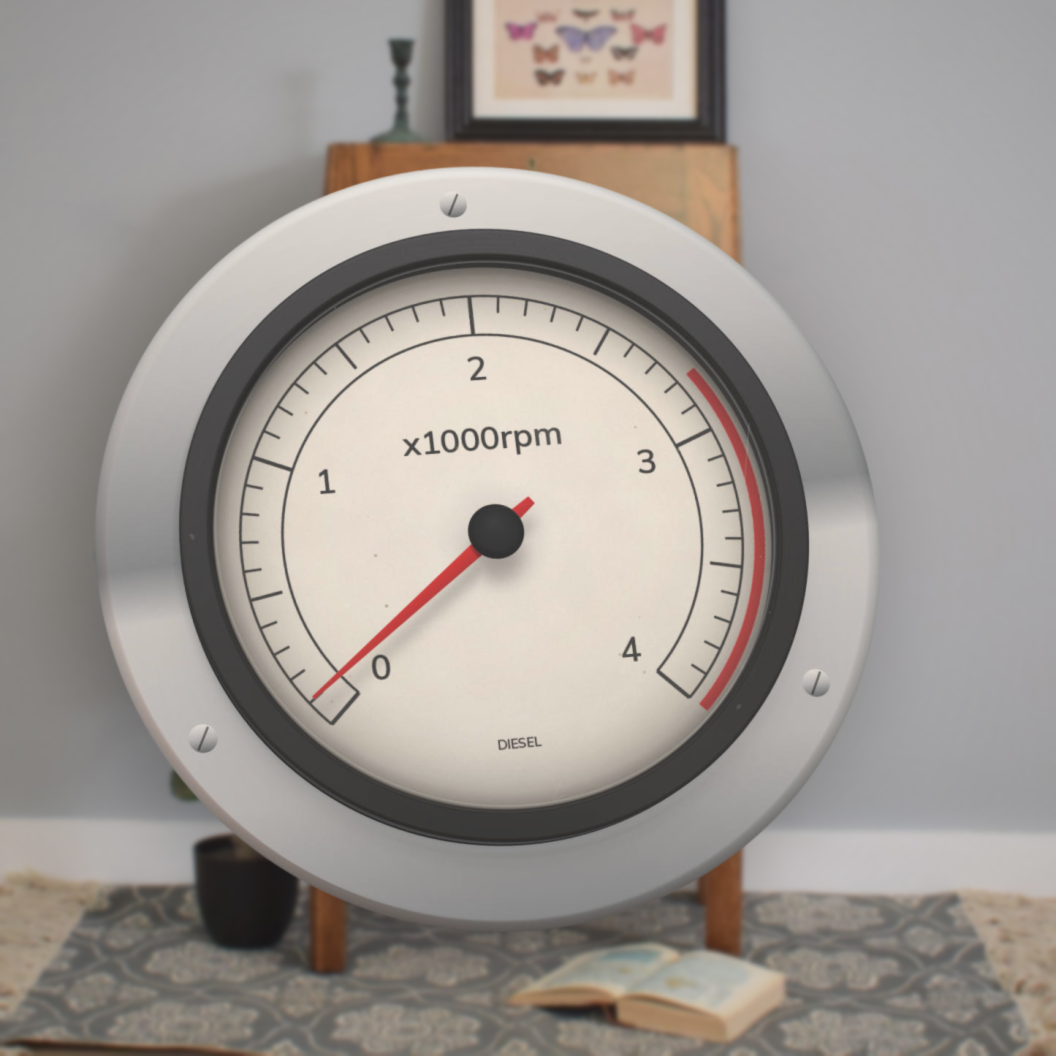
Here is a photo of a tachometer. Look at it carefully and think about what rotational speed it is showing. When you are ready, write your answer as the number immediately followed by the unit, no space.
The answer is 100rpm
